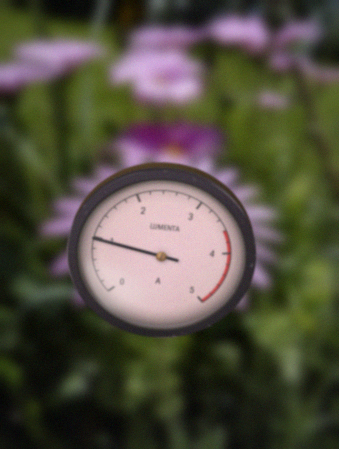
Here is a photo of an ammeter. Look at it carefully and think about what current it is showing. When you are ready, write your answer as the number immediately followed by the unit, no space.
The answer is 1A
